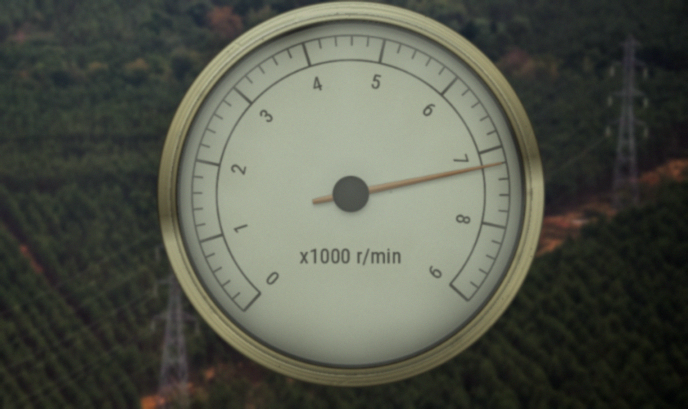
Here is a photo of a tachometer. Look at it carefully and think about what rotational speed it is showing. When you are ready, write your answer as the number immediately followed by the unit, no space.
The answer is 7200rpm
